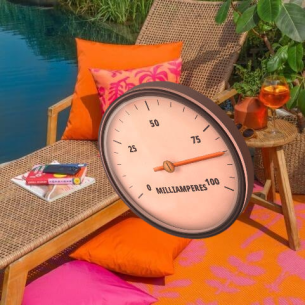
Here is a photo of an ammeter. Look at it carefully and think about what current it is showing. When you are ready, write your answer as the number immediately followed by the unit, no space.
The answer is 85mA
